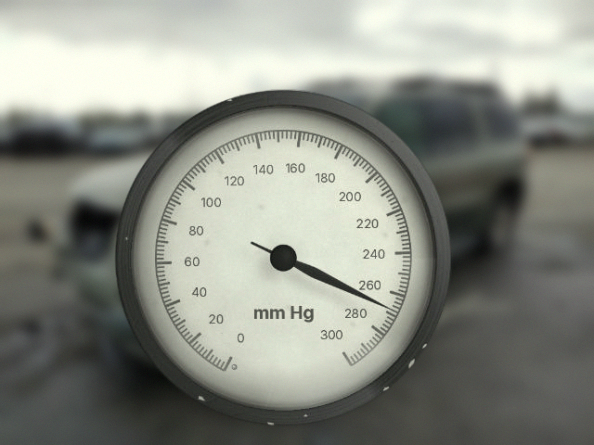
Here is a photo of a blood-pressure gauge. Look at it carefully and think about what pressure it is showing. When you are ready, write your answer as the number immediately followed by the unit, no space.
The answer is 268mmHg
